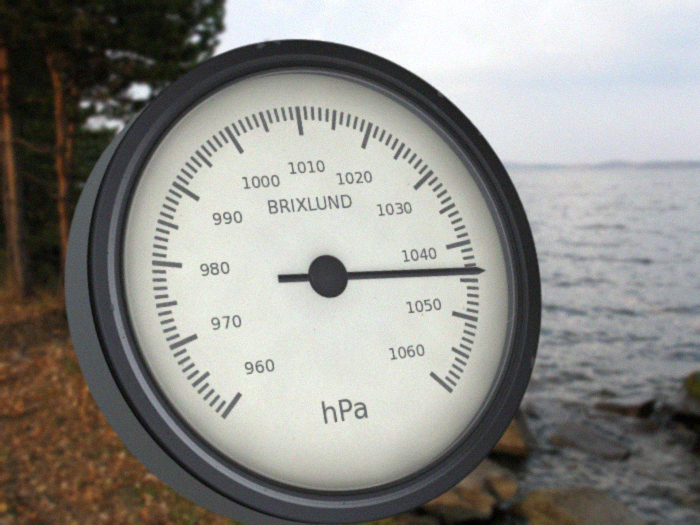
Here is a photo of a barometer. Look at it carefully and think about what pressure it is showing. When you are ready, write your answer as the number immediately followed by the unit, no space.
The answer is 1044hPa
